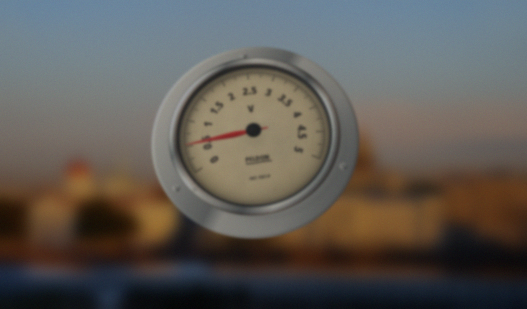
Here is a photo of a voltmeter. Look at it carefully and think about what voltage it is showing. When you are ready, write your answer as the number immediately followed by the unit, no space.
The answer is 0.5V
